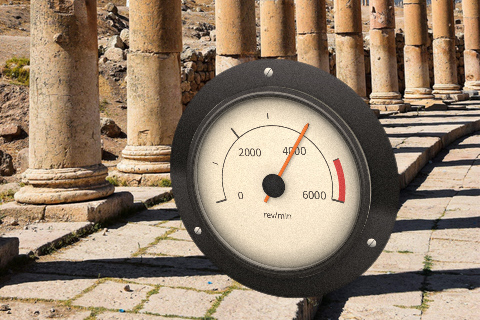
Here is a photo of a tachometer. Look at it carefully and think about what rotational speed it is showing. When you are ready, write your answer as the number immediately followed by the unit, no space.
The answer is 4000rpm
